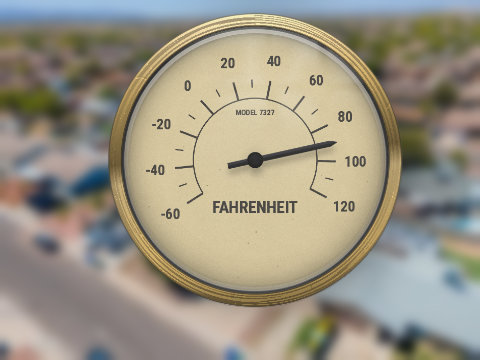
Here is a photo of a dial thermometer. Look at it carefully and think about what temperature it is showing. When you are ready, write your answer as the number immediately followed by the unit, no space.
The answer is 90°F
